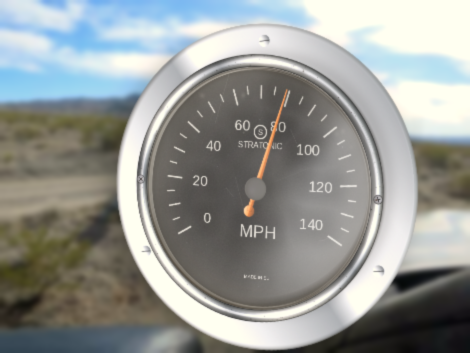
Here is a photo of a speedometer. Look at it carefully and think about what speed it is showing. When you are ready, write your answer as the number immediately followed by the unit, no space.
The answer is 80mph
